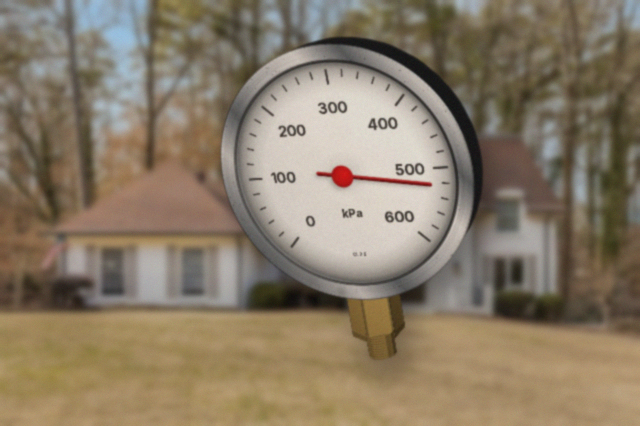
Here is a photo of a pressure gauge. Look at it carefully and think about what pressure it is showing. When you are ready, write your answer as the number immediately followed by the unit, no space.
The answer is 520kPa
